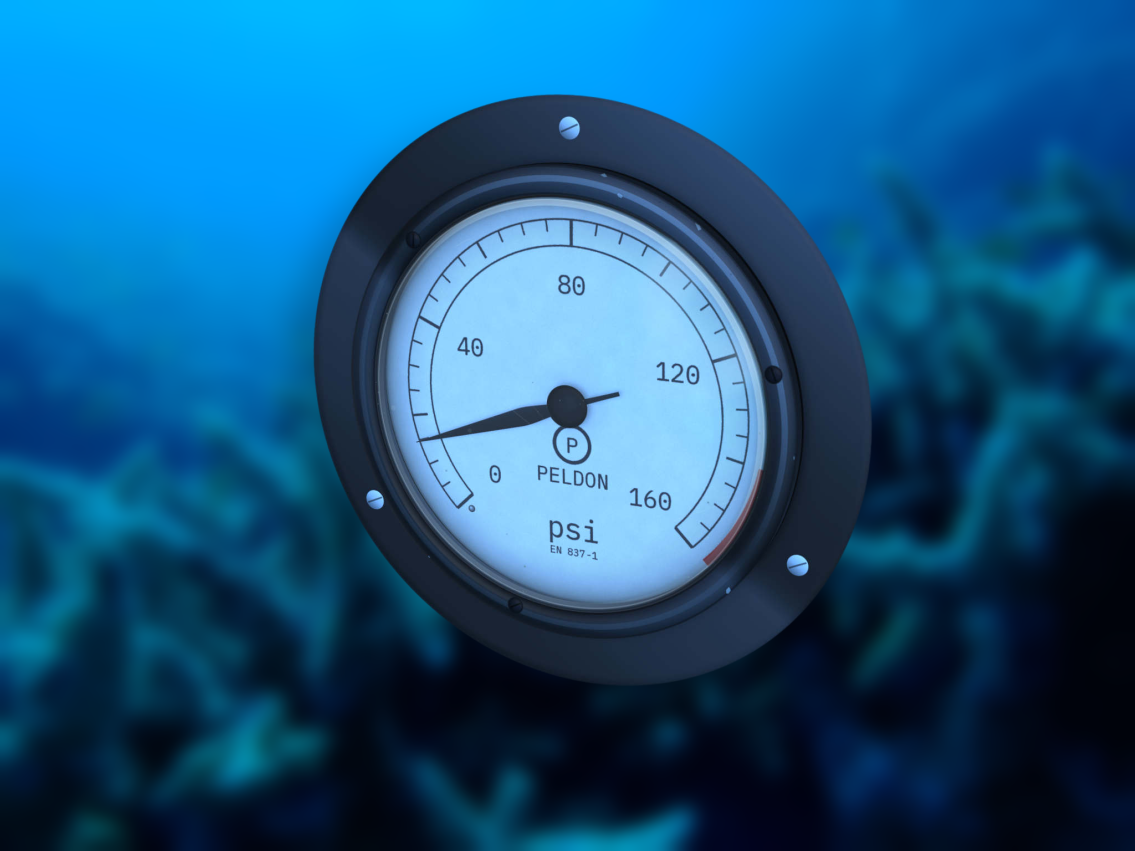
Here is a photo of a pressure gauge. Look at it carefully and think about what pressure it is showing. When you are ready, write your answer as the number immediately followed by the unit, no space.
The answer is 15psi
